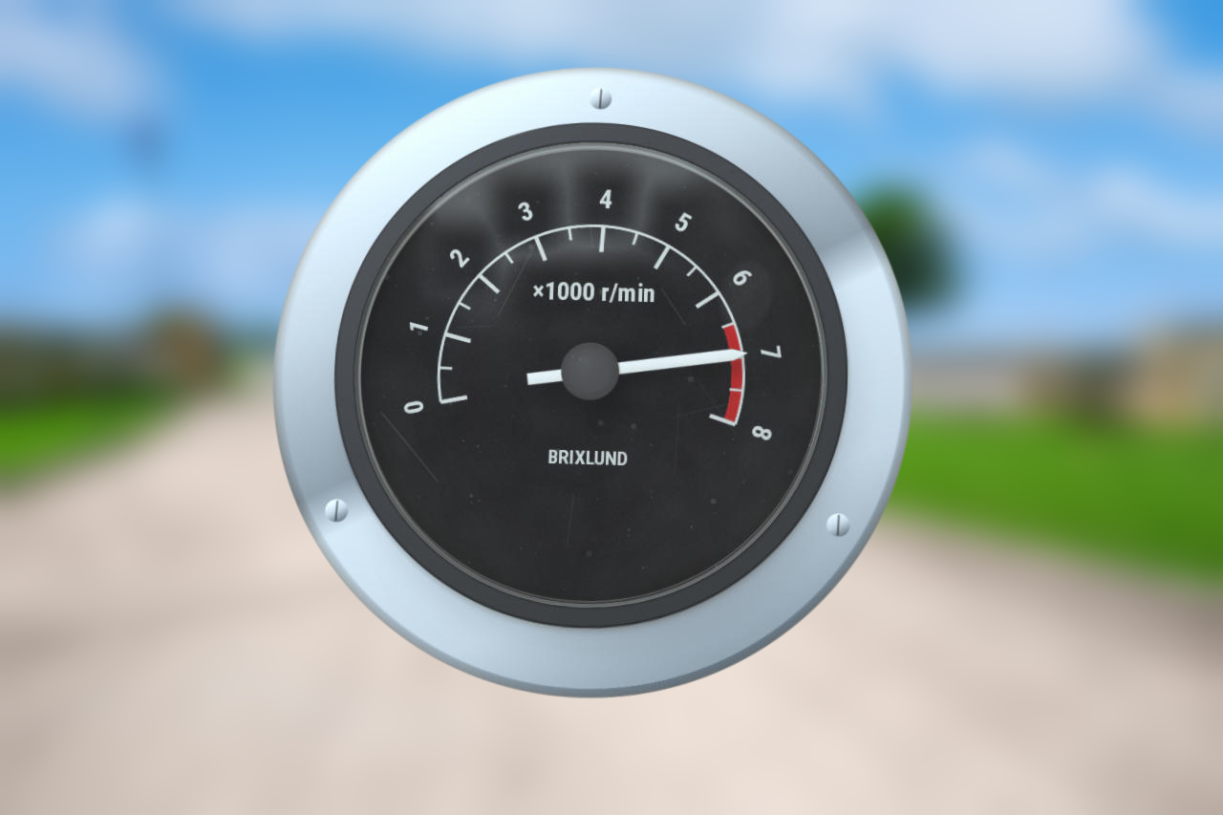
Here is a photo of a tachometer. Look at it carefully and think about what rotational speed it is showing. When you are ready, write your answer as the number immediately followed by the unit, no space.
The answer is 7000rpm
